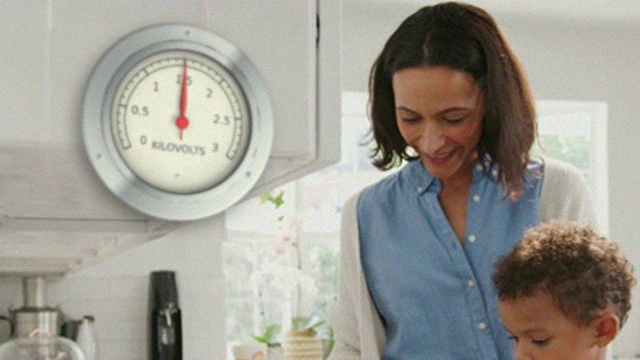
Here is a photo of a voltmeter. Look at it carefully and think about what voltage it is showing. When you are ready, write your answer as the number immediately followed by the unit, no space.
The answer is 1.5kV
